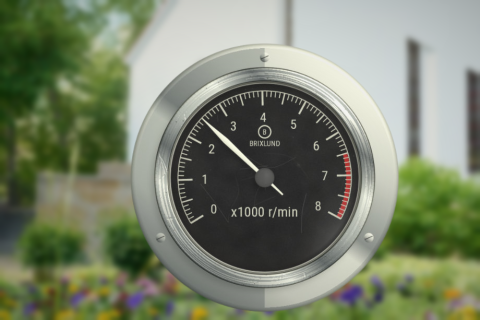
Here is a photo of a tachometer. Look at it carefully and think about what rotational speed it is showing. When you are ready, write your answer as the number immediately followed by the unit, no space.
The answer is 2500rpm
